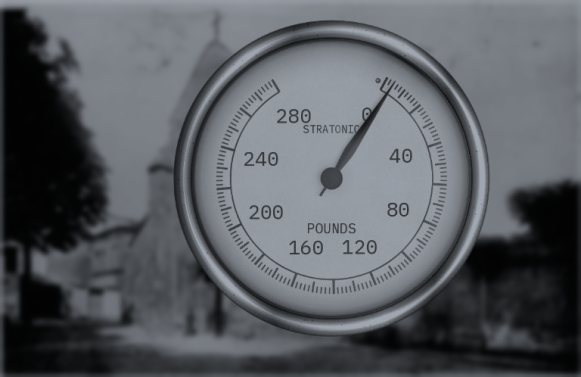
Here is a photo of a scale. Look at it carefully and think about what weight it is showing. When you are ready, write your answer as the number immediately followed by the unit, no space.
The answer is 4lb
